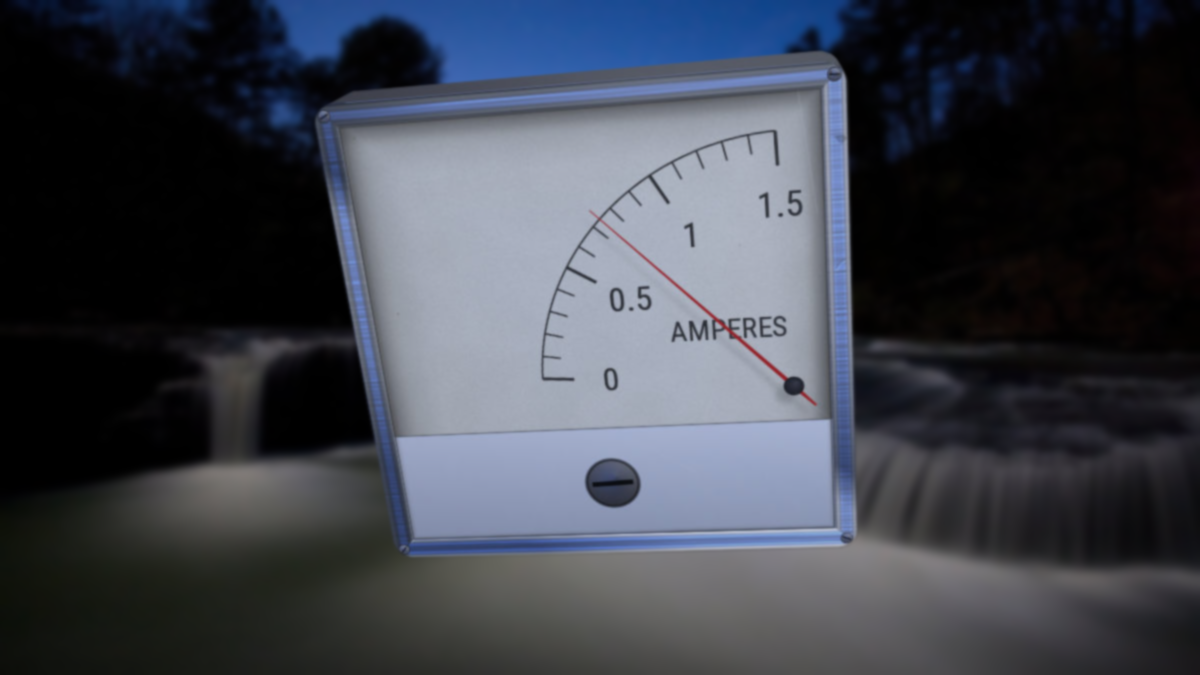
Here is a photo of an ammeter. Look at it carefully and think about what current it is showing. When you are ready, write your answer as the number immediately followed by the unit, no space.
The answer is 0.75A
